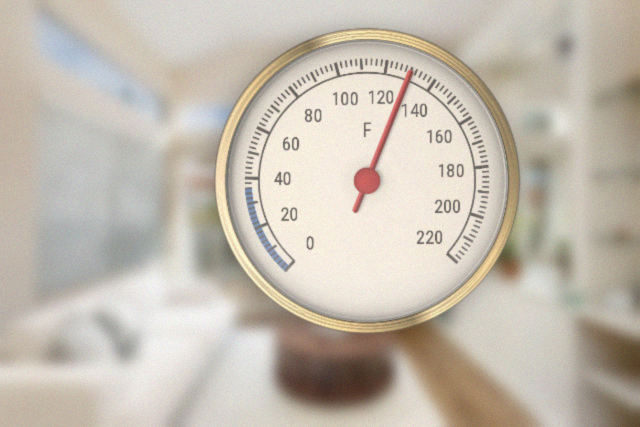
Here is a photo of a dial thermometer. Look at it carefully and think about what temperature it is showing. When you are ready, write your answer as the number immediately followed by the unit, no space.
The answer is 130°F
